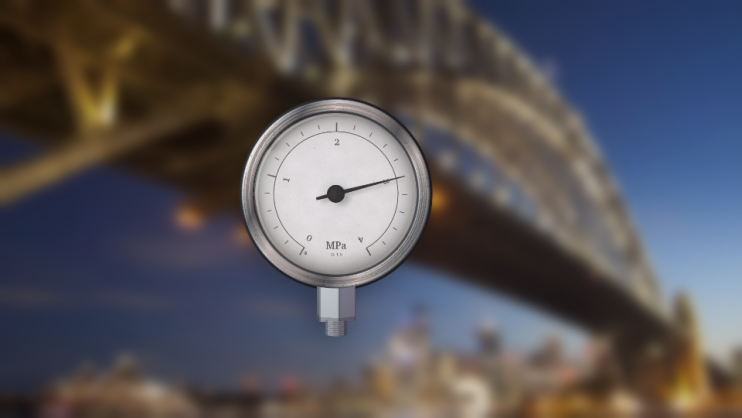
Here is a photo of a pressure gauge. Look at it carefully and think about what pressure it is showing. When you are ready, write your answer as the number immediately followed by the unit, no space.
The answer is 3MPa
